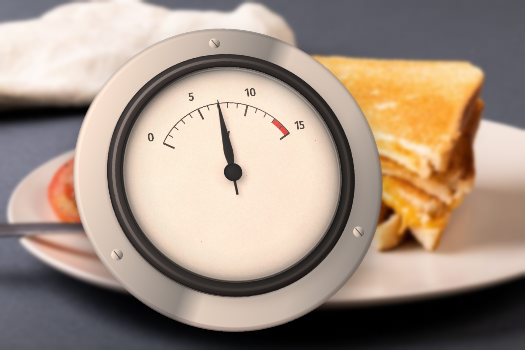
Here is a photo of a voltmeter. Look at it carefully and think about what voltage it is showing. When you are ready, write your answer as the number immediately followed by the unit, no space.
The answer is 7V
